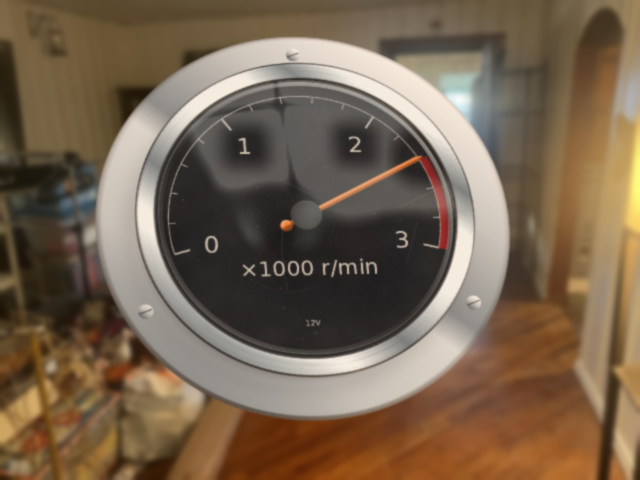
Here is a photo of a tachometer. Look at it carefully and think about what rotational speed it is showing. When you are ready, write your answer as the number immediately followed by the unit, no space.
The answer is 2400rpm
